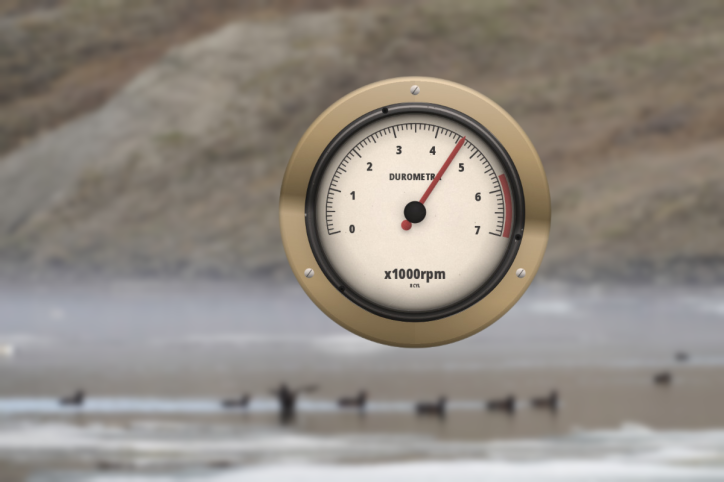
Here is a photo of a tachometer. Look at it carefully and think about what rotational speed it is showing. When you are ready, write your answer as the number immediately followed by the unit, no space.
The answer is 4600rpm
